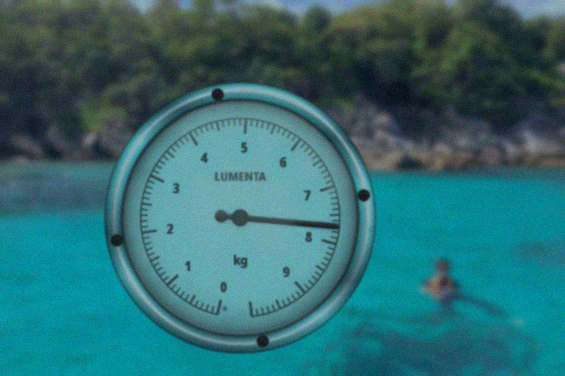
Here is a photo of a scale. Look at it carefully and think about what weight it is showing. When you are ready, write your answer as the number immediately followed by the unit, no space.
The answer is 7.7kg
